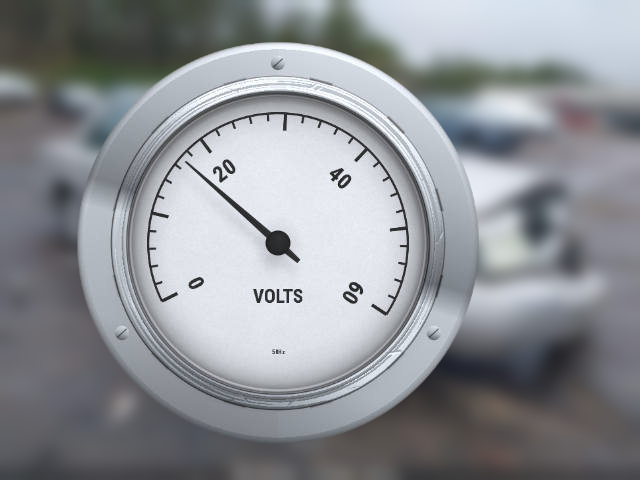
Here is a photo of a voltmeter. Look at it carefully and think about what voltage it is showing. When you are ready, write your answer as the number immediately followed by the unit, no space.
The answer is 17V
